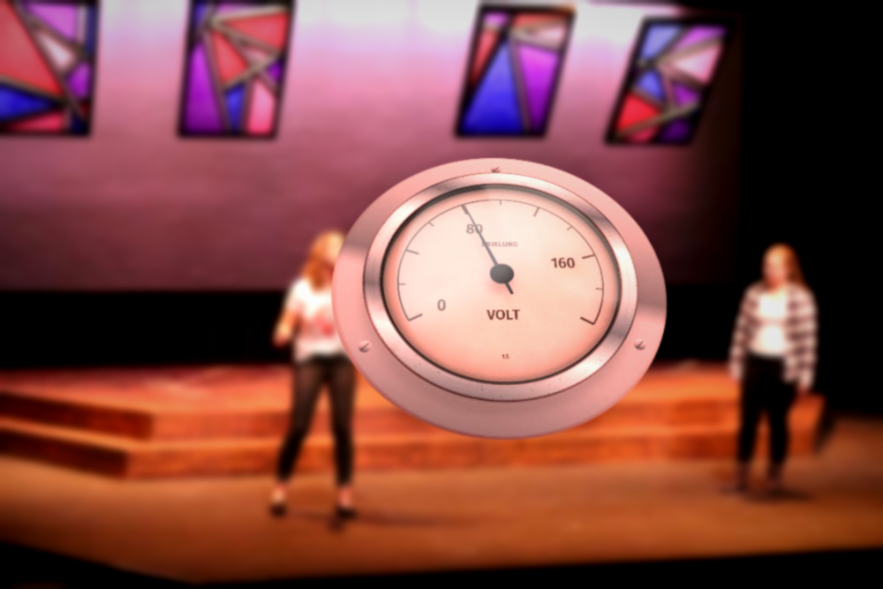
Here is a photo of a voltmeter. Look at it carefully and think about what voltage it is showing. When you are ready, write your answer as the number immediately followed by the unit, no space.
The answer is 80V
